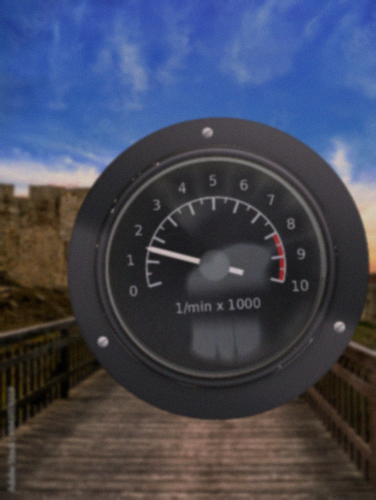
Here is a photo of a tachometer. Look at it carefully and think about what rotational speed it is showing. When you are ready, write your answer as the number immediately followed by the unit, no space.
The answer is 1500rpm
